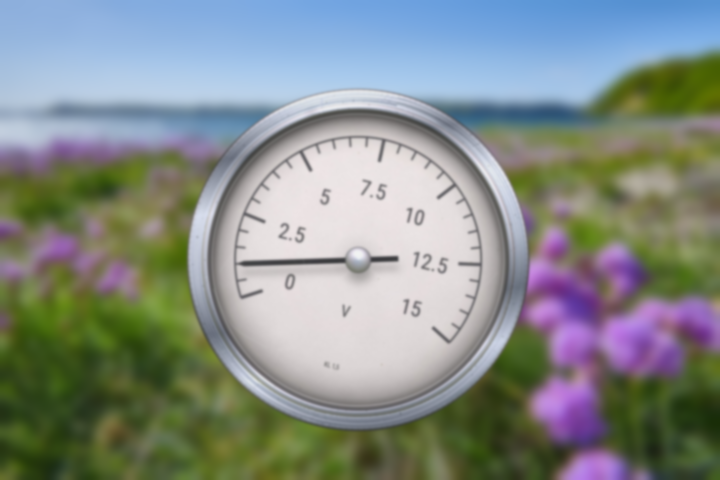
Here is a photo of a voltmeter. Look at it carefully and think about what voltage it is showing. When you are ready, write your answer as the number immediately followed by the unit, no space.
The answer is 1V
